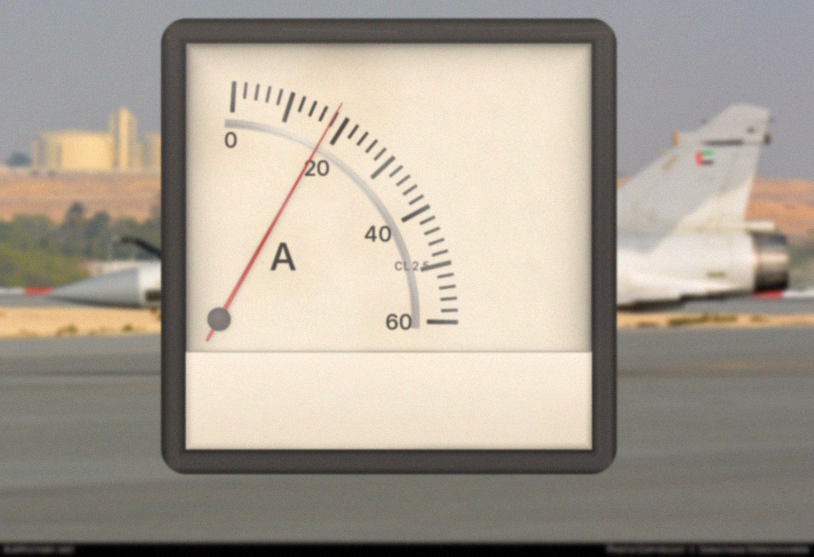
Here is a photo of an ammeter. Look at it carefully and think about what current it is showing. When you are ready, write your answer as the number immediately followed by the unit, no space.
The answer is 18A
